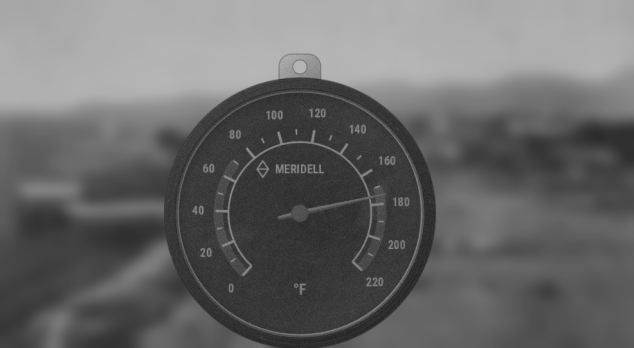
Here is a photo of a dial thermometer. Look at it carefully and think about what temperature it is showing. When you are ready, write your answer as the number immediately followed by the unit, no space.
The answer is 175°F
